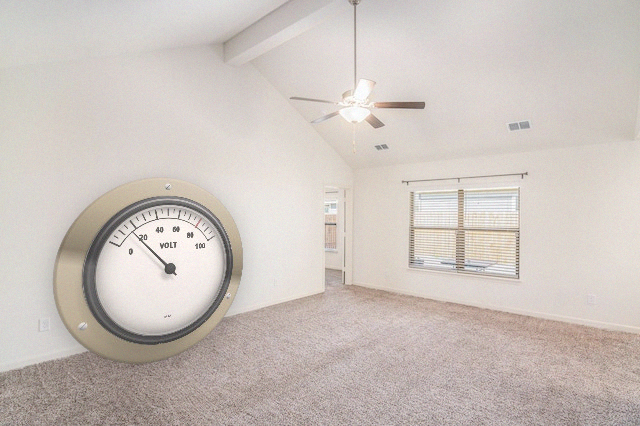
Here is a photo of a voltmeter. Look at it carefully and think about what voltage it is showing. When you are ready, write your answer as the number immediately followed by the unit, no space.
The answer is 15V
